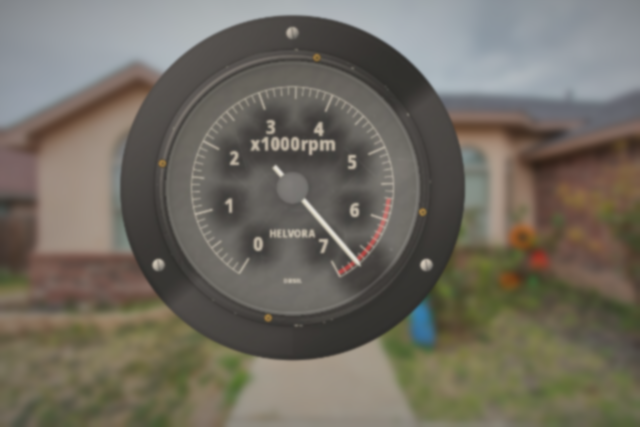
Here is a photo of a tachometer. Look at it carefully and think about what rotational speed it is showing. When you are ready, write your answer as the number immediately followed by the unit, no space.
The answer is 6700rpm
